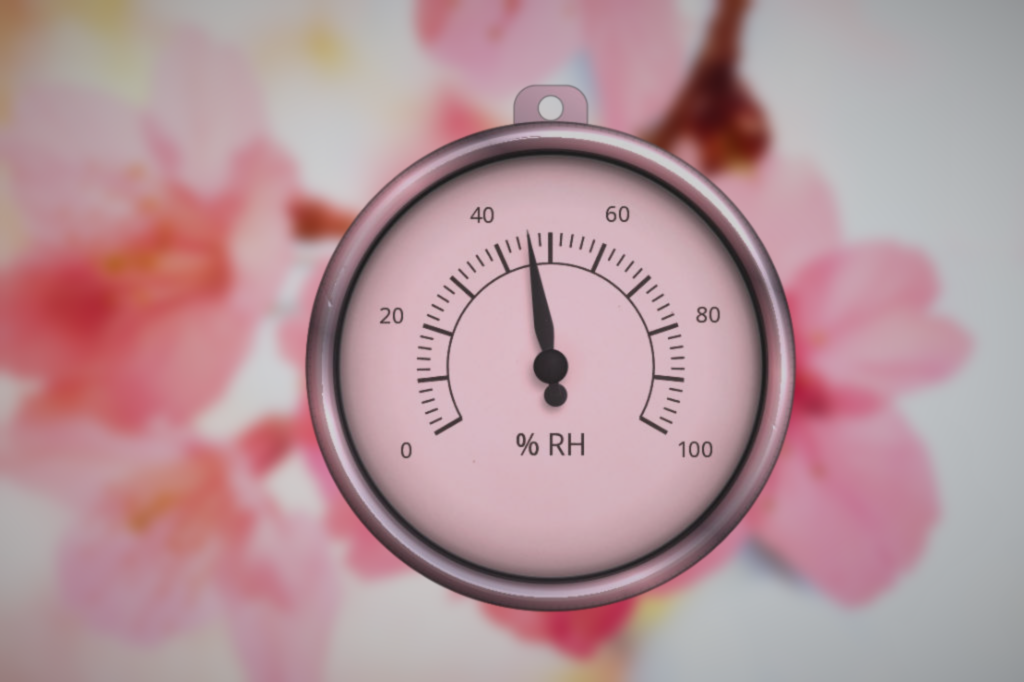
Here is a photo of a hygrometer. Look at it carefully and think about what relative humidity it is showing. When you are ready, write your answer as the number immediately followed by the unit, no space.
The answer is 46%
